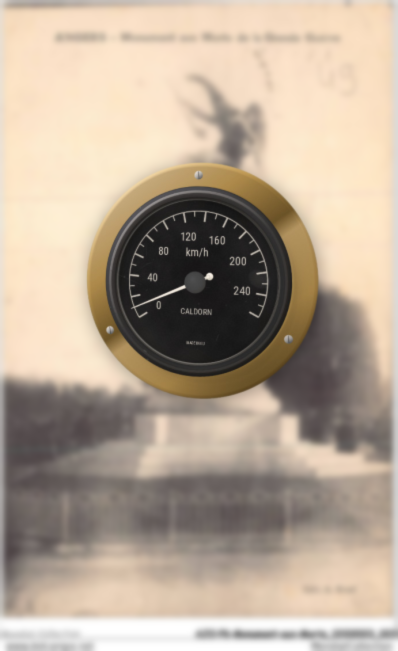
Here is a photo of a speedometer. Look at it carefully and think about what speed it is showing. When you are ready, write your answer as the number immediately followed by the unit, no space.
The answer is 10km/h
